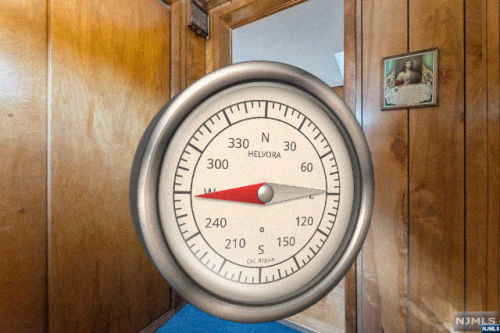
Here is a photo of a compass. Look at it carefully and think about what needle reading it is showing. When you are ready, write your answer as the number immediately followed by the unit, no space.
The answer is 267.5°
